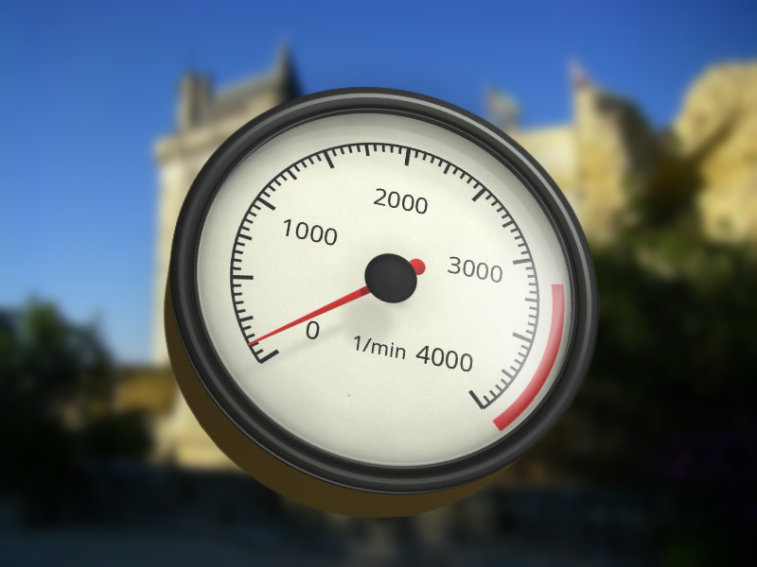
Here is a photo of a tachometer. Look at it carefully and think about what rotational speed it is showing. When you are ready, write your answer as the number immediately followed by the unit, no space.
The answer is 100rpm
